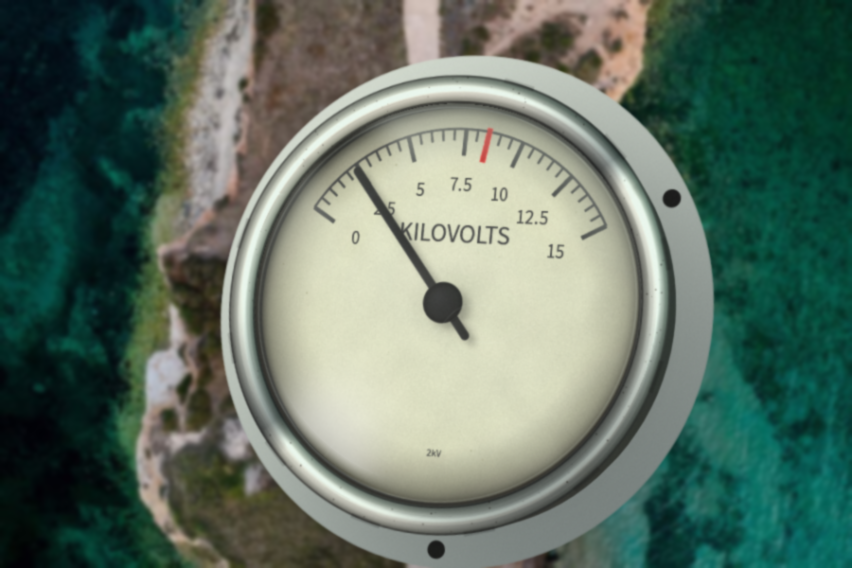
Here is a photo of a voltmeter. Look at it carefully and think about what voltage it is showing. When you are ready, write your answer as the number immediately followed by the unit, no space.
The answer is 2.5kV
